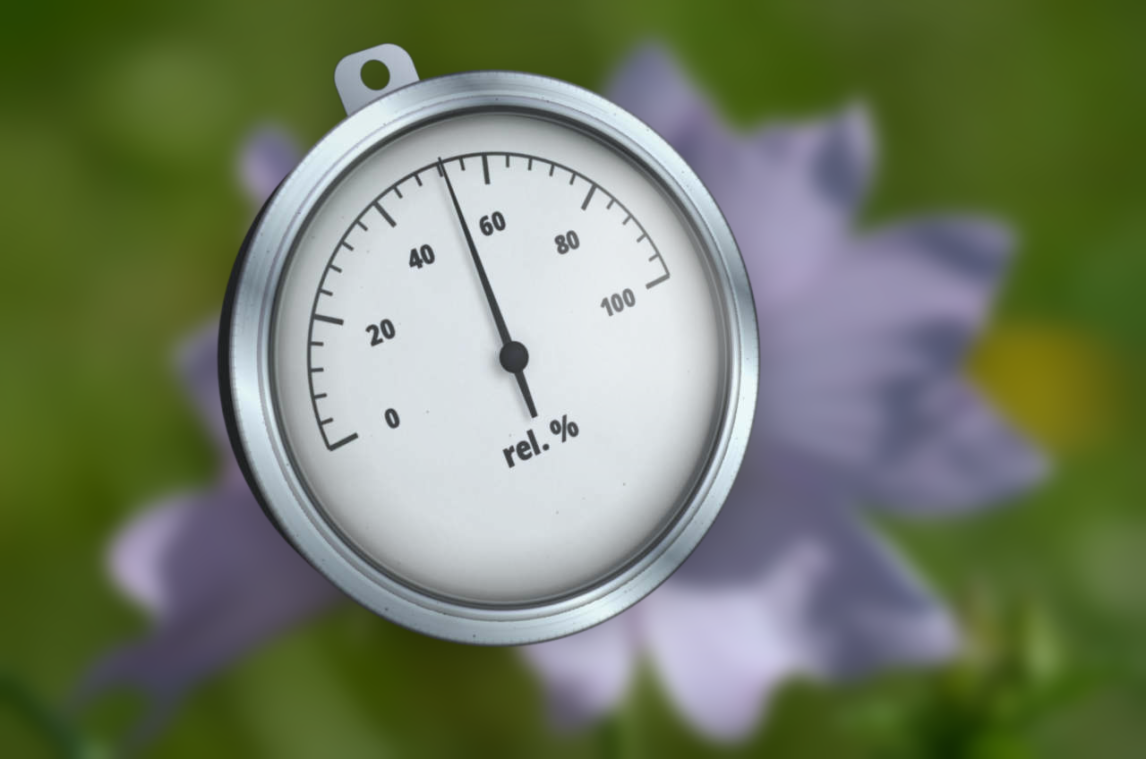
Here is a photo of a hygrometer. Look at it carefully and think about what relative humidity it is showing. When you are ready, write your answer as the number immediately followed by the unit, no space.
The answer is 52%
